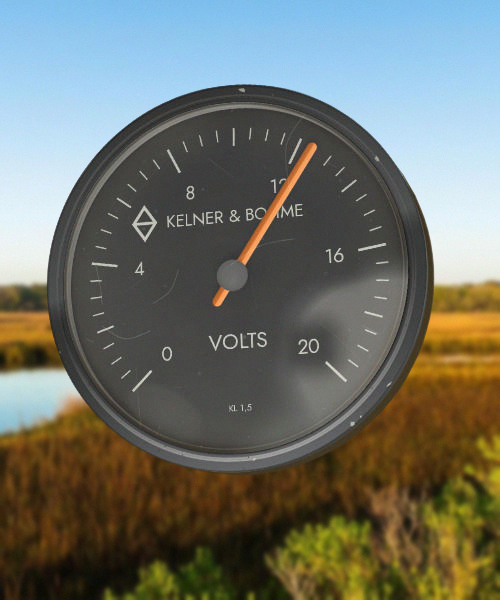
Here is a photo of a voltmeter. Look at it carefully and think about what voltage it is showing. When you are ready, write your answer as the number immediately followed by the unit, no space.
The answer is 12.5V
